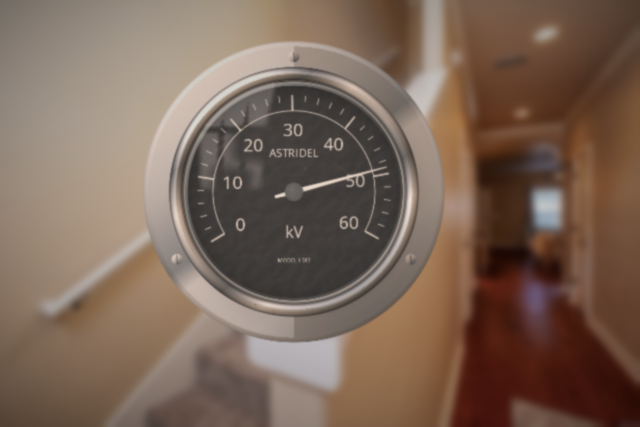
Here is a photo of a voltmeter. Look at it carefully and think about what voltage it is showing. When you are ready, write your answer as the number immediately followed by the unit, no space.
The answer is 49kV
